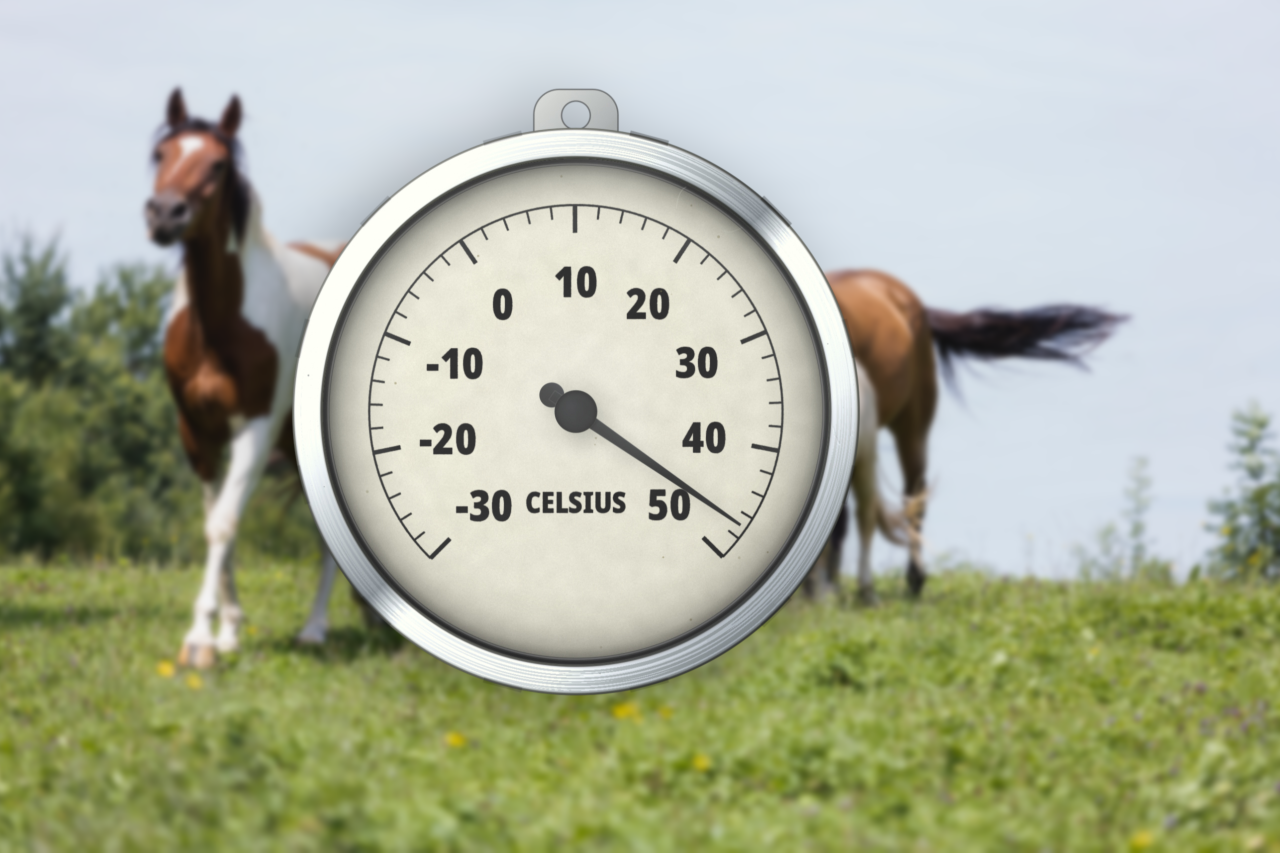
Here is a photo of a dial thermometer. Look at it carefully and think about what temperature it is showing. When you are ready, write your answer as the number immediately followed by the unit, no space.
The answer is 47°C
